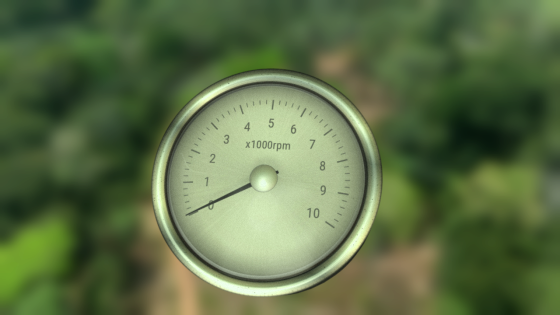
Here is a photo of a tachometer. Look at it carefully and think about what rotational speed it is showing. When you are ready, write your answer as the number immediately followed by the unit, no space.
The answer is 0rpm
